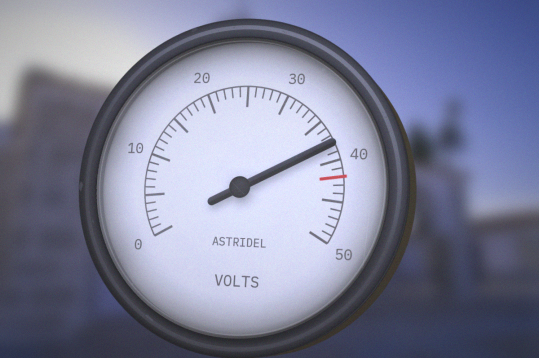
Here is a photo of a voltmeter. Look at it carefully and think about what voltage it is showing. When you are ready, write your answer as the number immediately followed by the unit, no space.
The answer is 38V
